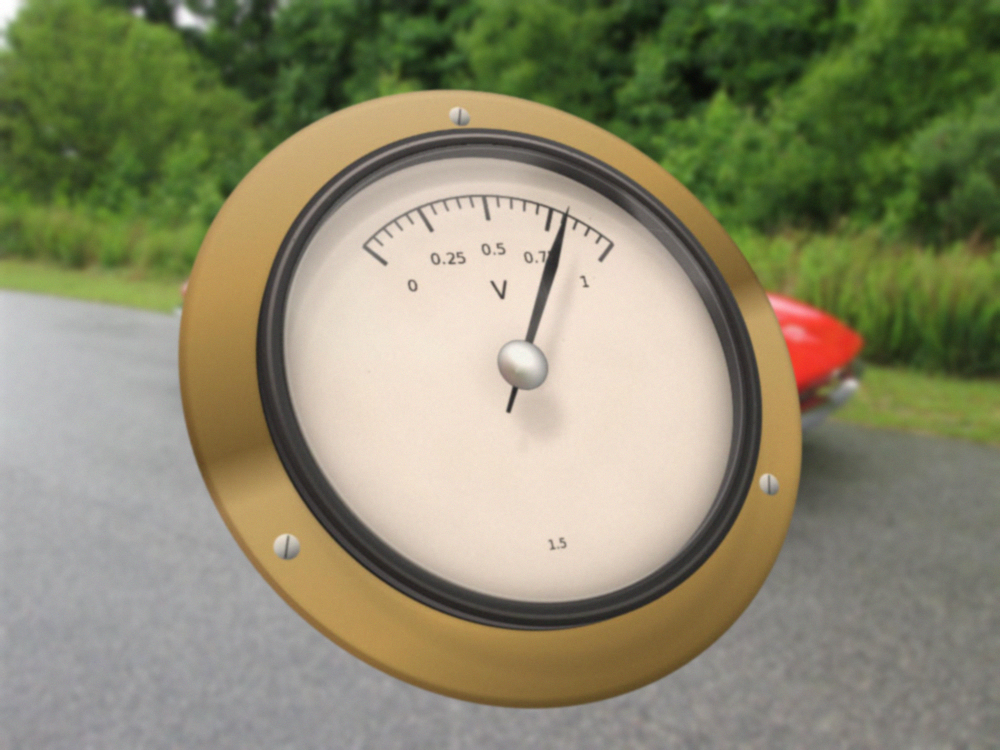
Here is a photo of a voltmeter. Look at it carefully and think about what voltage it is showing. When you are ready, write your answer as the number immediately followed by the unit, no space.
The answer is 0.8V
